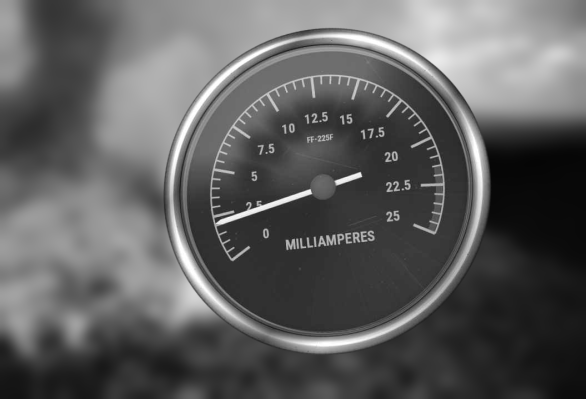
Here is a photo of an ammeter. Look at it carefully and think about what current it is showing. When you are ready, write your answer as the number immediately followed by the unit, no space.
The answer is 2mA
